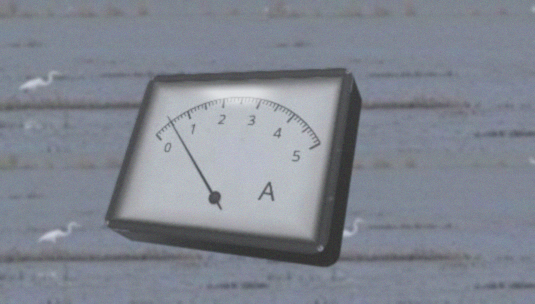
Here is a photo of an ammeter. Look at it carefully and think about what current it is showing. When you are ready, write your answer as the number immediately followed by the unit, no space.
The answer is 0.5A
